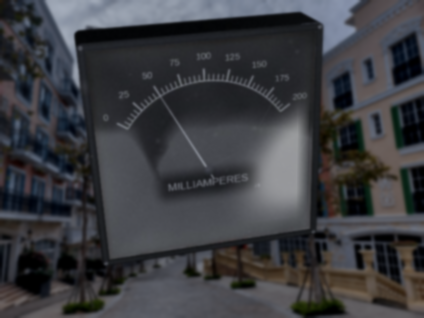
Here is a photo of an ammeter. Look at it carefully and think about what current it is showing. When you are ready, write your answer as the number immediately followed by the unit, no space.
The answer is 50mA
